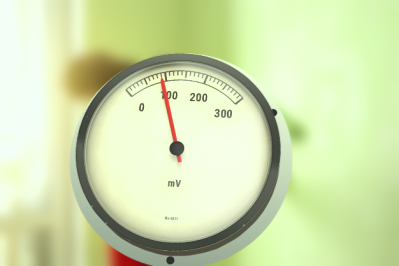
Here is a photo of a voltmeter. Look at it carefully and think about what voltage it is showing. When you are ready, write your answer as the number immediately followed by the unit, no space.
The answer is 90mV
